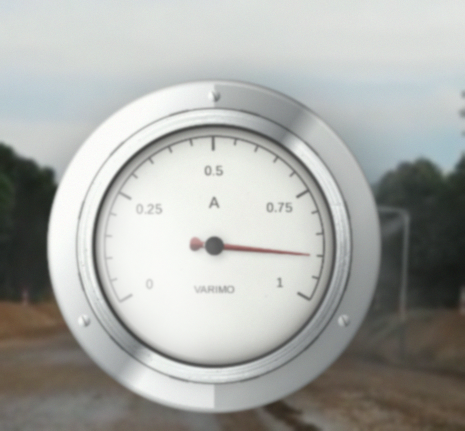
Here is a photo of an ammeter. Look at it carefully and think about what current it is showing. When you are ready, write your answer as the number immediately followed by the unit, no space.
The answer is 0.9A
